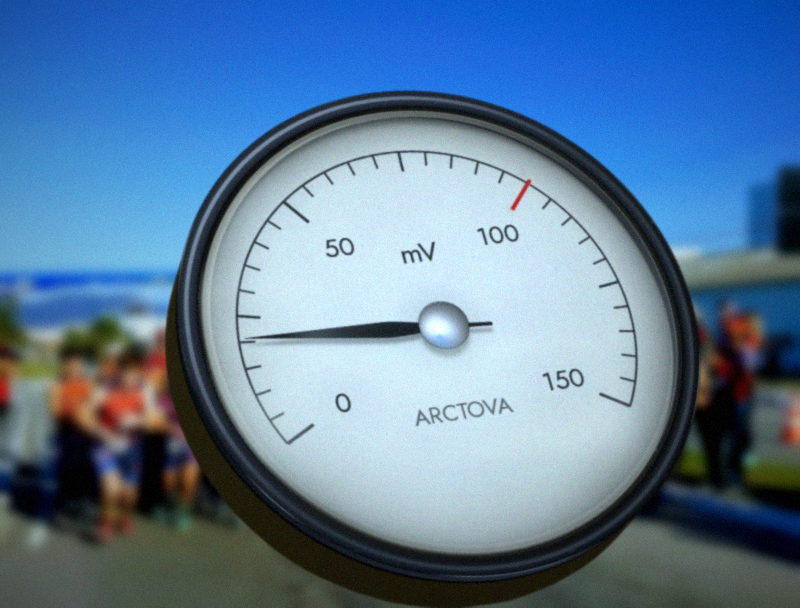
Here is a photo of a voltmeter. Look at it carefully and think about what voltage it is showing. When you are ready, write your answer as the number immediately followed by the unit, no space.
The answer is 20mV
